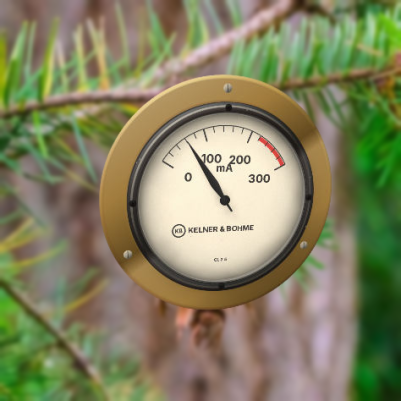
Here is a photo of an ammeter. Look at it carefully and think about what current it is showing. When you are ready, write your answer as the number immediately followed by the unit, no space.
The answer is 60mA
